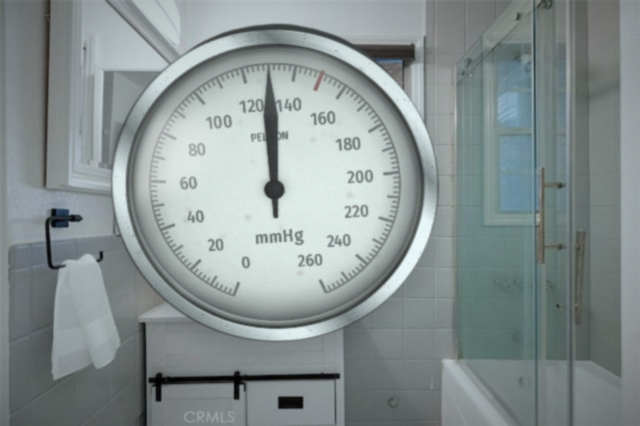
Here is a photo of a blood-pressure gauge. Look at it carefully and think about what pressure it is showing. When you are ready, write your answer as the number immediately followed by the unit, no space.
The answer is 130mmHg
